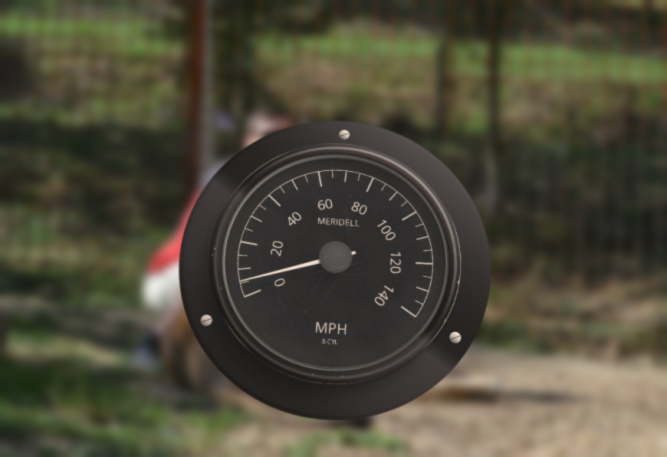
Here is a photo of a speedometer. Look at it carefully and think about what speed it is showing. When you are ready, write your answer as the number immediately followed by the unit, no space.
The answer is 5mph
